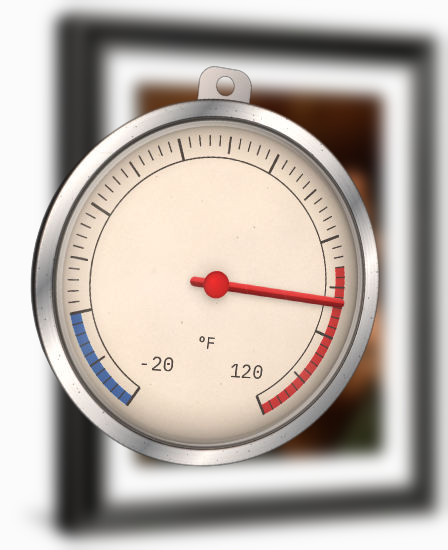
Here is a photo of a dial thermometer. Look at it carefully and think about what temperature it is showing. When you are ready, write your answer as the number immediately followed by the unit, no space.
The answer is 93°F
